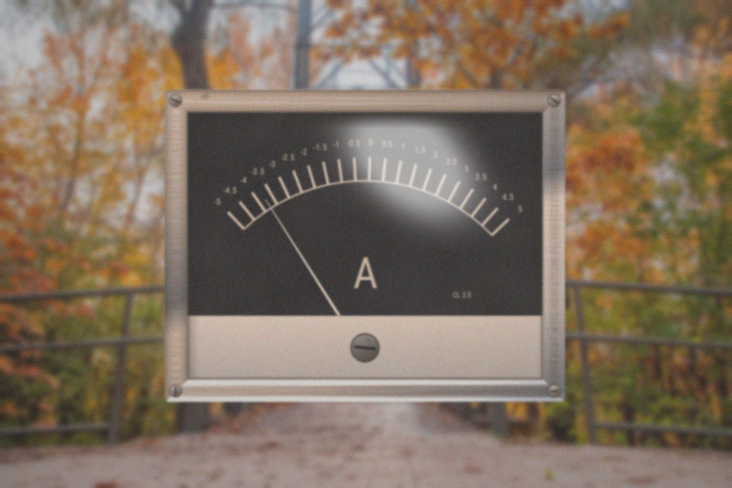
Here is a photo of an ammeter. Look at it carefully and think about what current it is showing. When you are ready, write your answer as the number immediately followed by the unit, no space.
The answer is -3.75A
